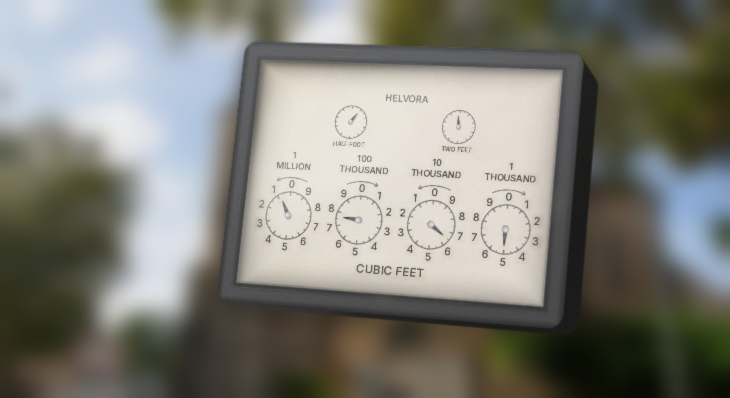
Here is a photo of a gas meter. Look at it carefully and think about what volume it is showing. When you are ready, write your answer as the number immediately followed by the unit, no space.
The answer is 76500ft³
